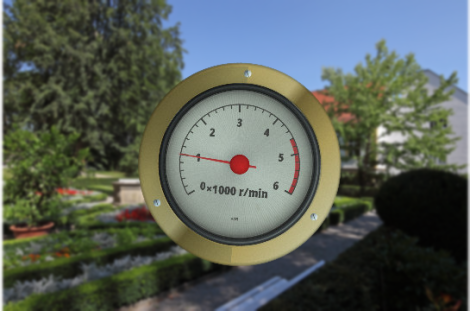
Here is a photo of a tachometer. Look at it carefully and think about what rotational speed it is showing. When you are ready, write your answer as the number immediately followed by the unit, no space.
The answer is 1000rpm
